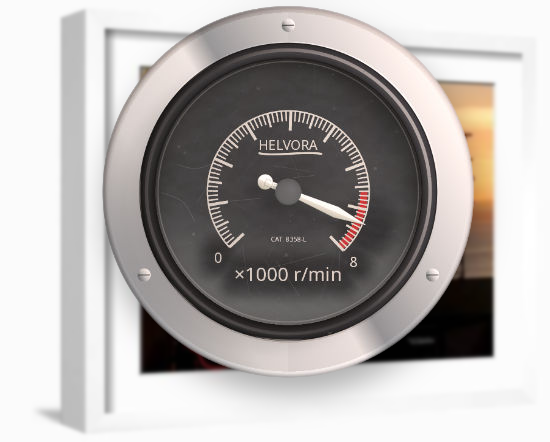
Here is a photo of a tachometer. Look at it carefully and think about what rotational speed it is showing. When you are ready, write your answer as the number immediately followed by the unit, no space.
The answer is 7300rpm
